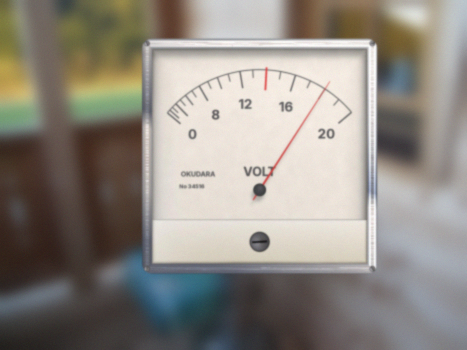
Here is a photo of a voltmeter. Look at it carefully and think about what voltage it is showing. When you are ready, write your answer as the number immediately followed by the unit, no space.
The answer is 18V
